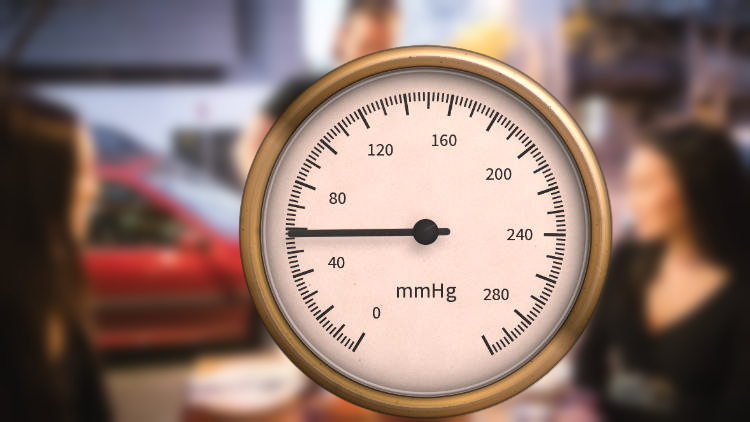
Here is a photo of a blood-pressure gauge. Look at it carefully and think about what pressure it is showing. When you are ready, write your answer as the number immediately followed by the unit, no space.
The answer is 58mmHg
